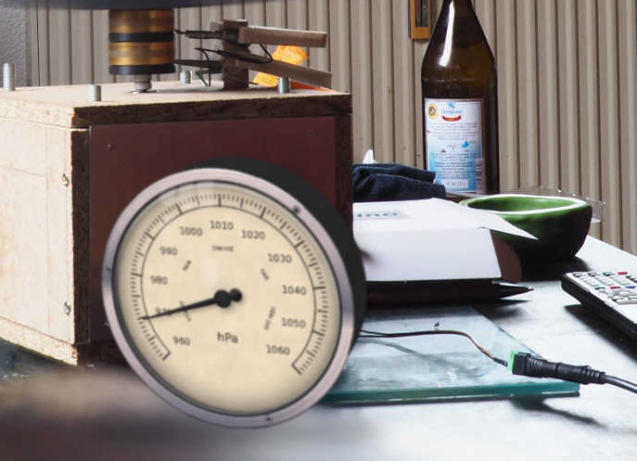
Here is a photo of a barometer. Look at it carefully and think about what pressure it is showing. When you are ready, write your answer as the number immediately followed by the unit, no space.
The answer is 970hPa
